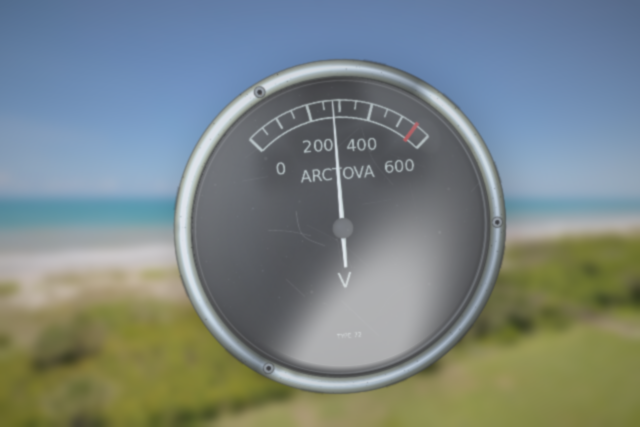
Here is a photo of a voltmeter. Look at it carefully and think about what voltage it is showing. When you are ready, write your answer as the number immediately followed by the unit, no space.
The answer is 275V
